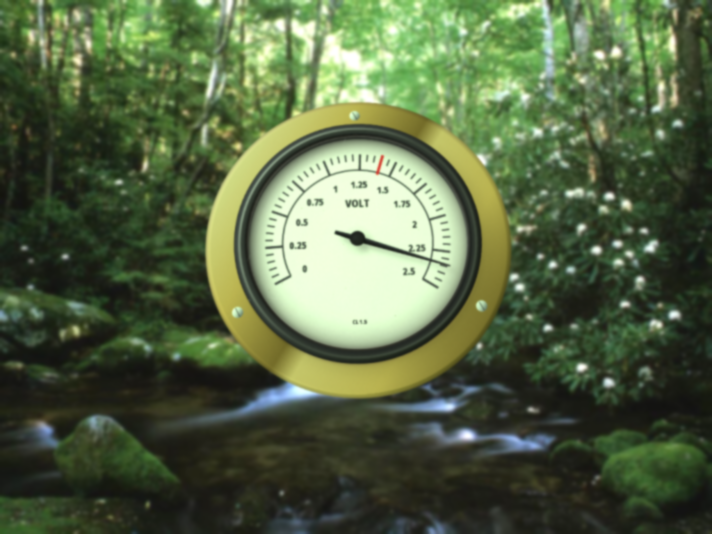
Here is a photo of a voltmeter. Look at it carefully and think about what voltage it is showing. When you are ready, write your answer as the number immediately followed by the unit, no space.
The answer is 2.35V
